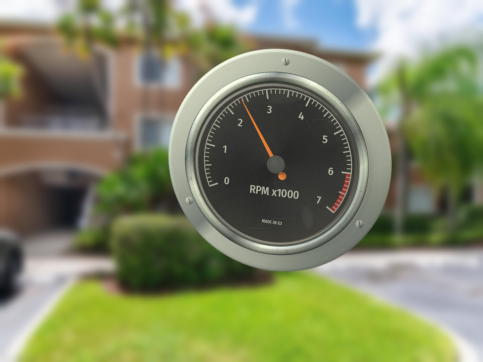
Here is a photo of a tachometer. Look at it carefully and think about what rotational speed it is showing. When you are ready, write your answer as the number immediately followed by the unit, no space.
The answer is 2400rpm
